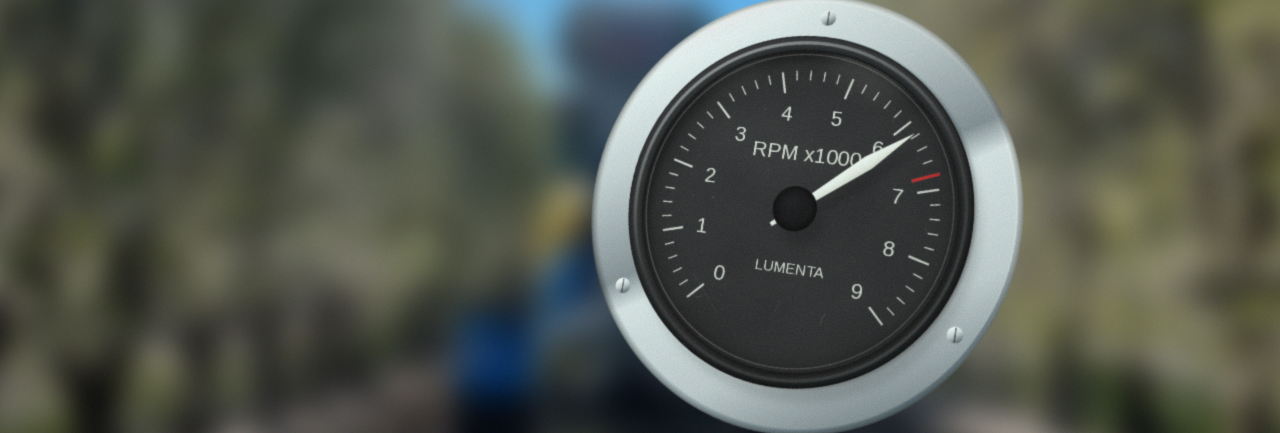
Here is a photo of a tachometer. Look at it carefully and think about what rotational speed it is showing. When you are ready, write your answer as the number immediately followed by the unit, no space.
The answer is 6200rpm
